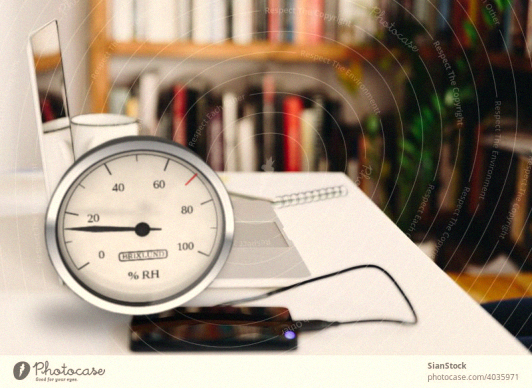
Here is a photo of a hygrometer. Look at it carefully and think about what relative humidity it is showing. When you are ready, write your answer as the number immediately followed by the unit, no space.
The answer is 15%
